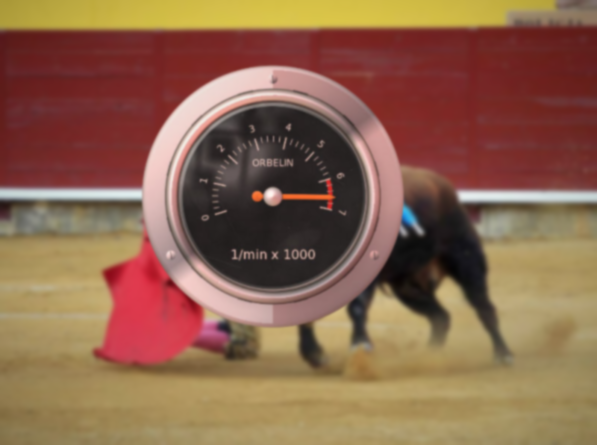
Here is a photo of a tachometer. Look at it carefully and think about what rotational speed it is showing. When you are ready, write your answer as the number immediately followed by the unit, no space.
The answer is 6600rpm
